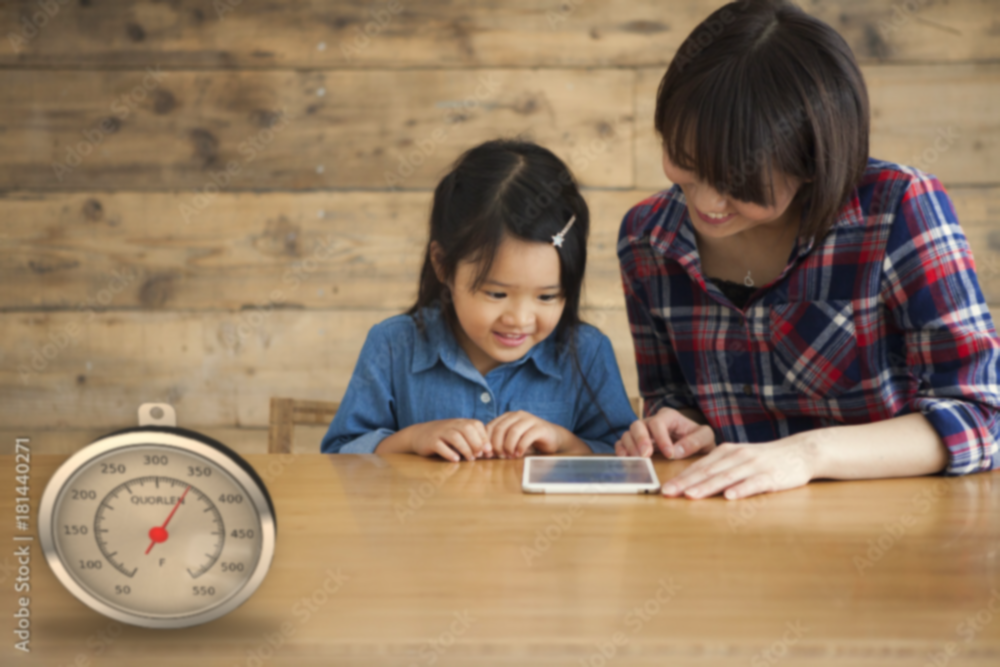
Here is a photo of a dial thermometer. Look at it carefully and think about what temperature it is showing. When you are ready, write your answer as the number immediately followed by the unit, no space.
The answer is 350°F
